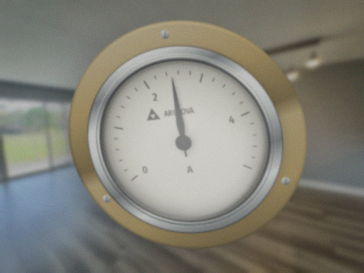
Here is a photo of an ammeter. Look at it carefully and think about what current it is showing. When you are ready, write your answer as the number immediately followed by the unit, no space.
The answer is 2.5A
